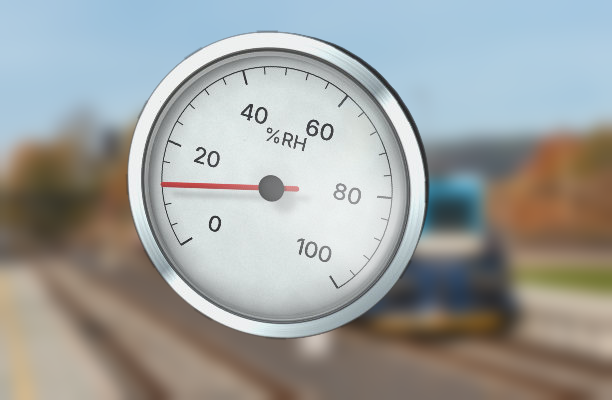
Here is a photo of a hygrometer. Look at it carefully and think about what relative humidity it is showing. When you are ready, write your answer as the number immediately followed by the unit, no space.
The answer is 12%
